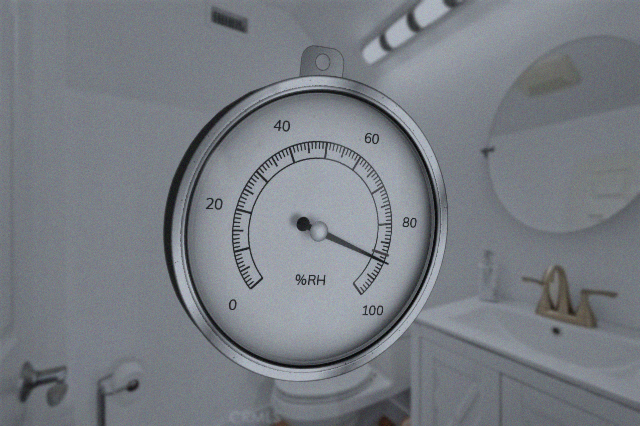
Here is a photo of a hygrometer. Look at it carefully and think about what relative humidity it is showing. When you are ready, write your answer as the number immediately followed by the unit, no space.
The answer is 90%
